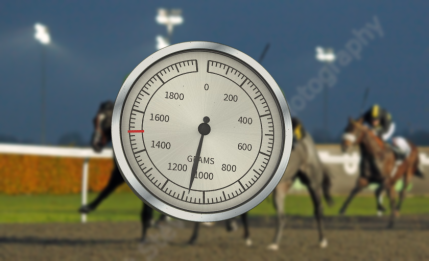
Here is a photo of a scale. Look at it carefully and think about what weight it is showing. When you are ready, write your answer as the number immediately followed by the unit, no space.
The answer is 1080g
